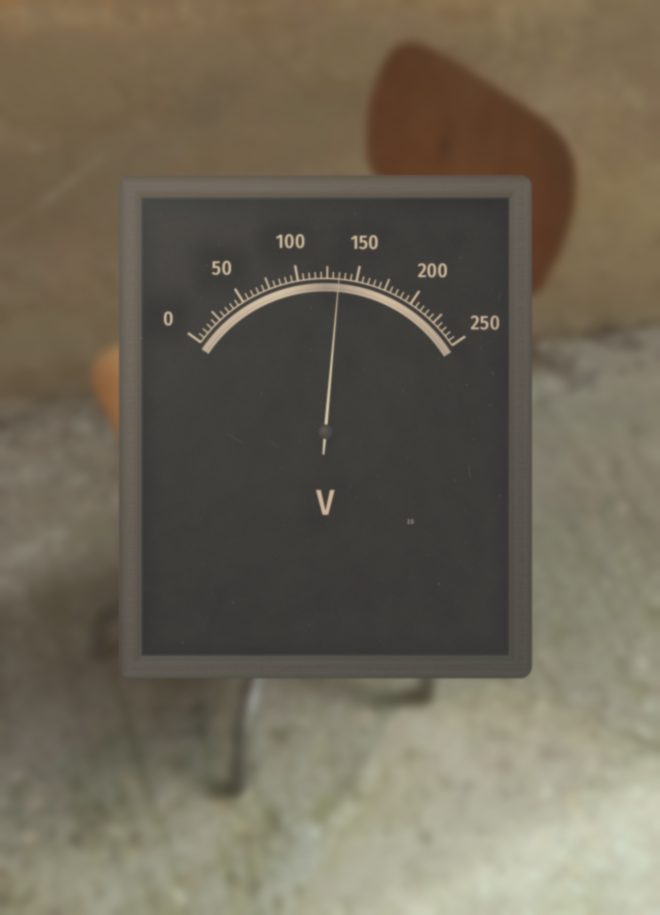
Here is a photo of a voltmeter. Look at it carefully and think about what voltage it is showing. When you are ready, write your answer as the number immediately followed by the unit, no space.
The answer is 135V
